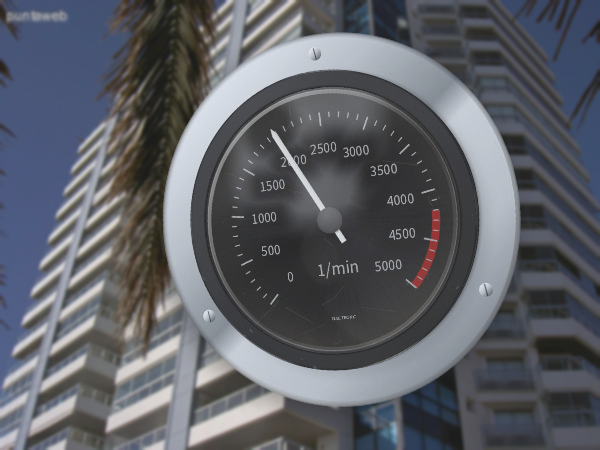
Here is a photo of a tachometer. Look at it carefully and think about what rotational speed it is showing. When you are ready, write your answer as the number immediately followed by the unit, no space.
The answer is 2000rpm
